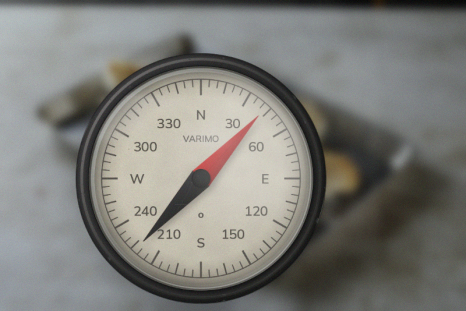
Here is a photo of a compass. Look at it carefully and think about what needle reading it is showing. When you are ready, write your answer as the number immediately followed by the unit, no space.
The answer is 42.5°
